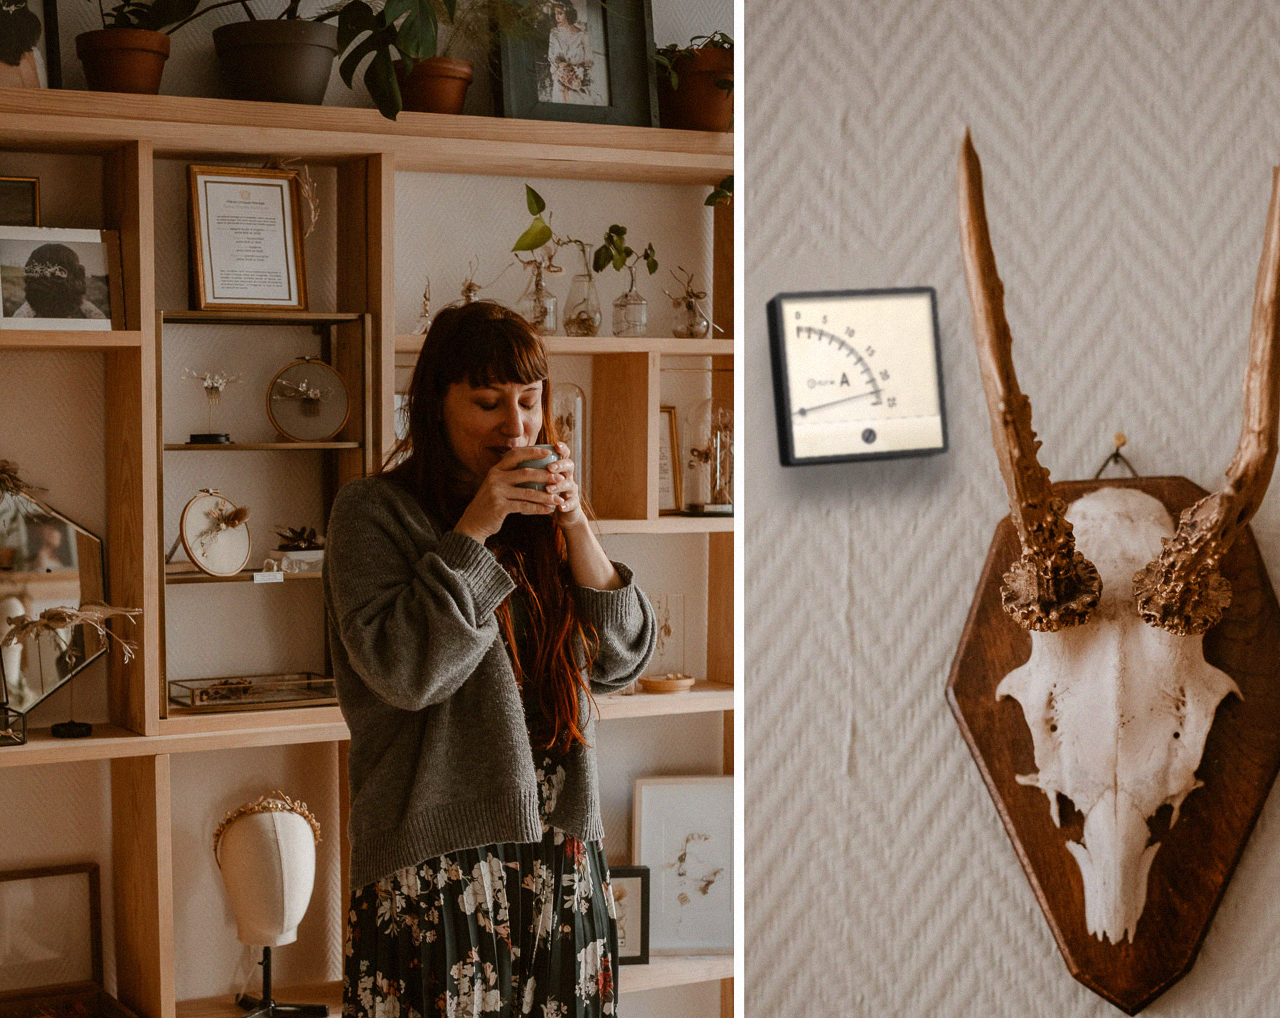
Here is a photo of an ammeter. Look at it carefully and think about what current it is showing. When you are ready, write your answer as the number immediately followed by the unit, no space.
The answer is 22.5A
